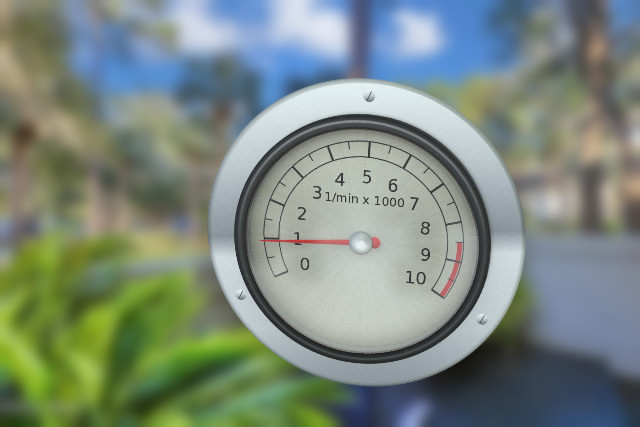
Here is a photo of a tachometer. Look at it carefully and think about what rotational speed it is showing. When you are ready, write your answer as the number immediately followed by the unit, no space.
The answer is 1000rpm
